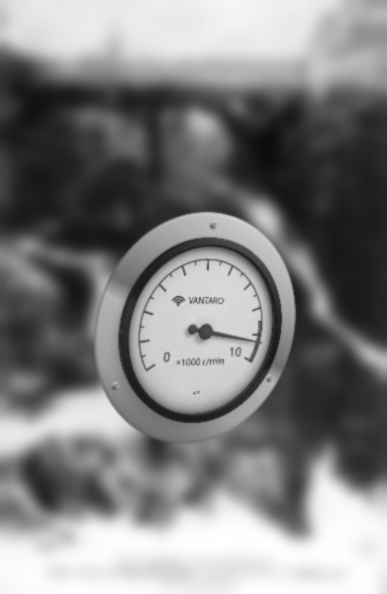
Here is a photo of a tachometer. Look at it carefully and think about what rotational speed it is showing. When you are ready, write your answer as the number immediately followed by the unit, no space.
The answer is 9250rpm
